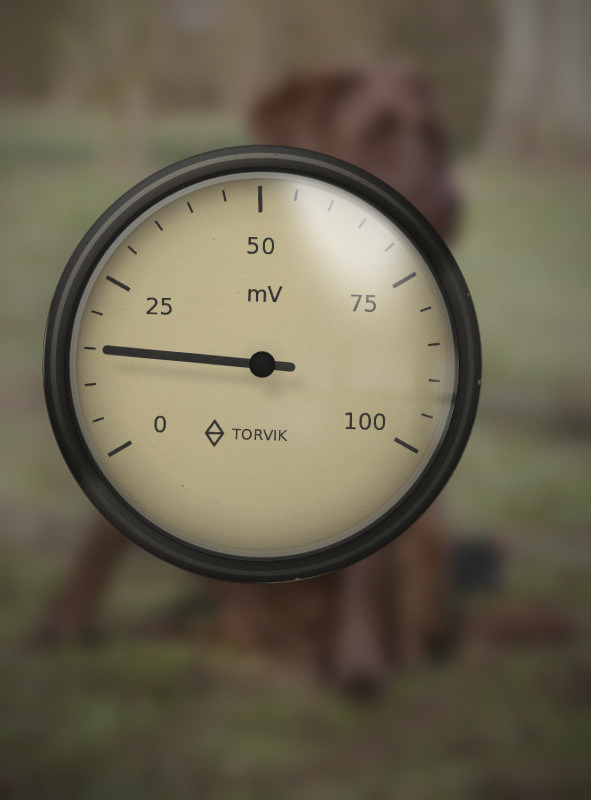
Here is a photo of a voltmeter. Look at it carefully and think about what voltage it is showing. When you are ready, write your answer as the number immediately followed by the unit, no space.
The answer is 15mV
